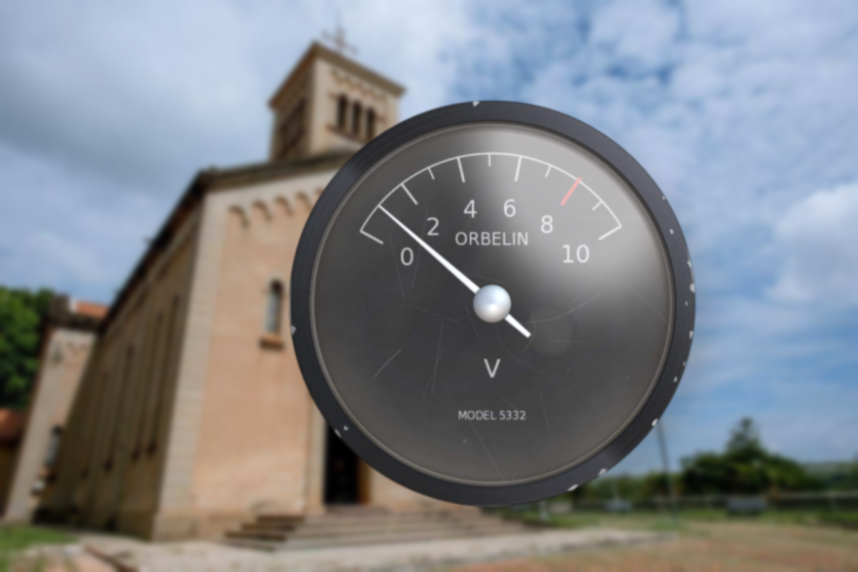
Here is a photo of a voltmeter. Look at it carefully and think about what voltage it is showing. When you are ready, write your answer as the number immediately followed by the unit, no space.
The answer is 1V
